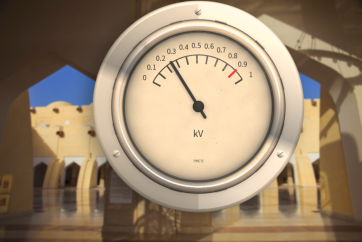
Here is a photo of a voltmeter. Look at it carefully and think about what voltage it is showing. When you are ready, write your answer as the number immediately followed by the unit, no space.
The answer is 0.25kV
